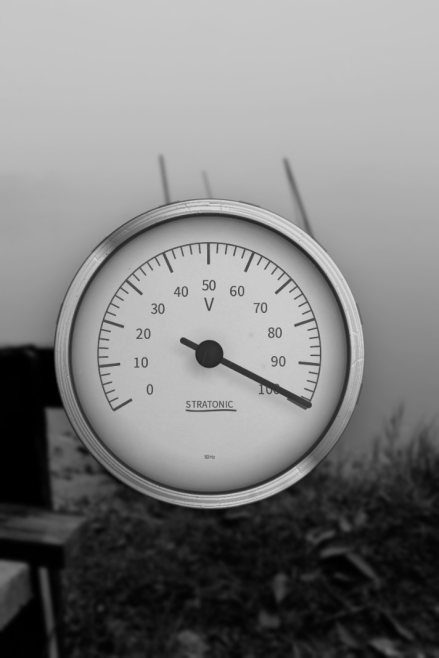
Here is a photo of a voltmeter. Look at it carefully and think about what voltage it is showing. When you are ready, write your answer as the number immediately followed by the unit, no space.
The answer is 99V
